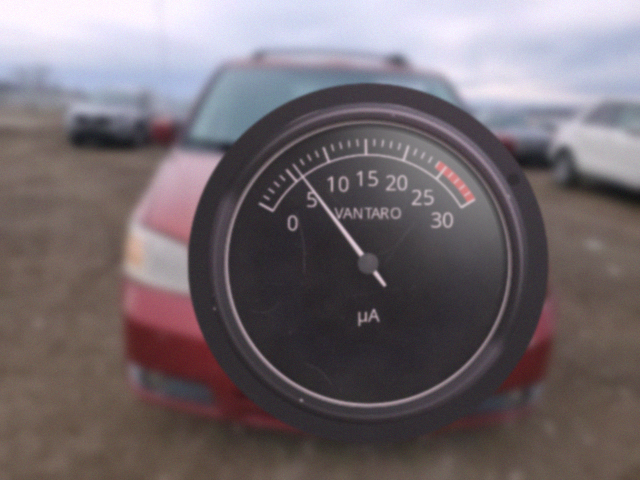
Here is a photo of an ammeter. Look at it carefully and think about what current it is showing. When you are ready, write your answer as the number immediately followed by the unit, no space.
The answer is 6µA
